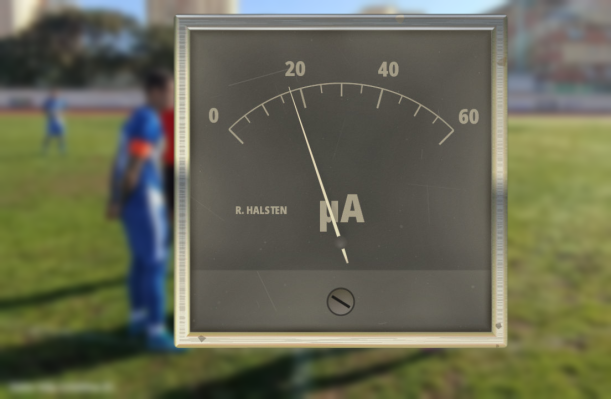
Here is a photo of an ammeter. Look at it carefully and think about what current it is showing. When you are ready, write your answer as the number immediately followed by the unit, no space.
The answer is 17.5µA
